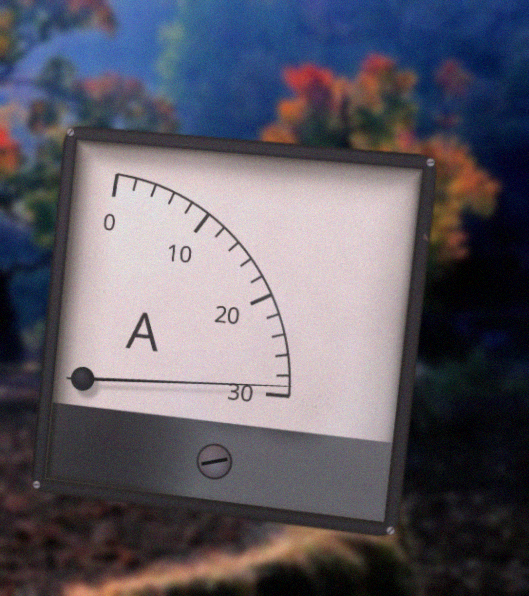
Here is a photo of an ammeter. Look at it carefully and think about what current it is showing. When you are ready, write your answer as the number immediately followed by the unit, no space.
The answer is 29A
